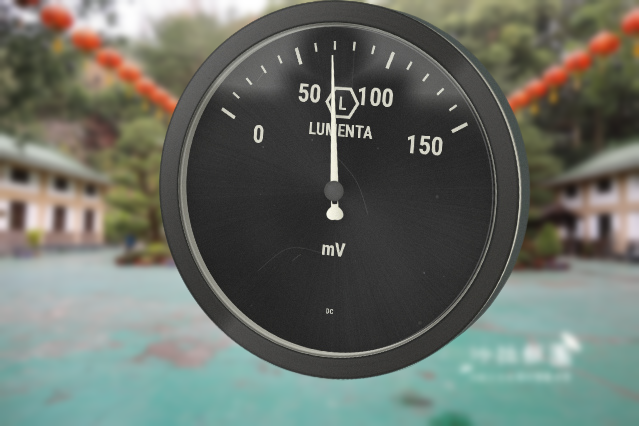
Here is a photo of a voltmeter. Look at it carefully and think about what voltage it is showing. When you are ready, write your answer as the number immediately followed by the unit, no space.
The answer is 70mV
